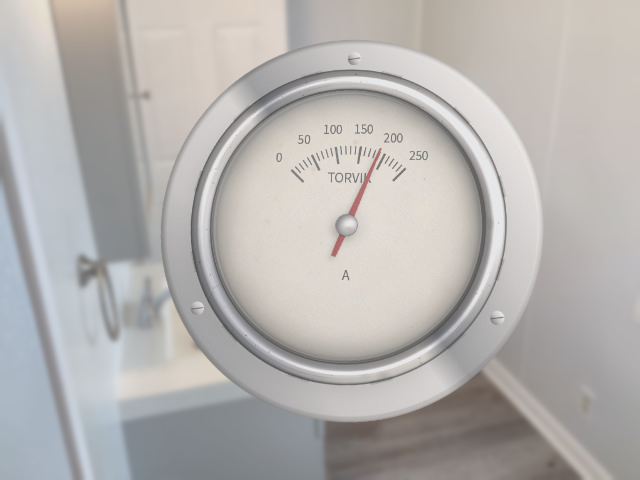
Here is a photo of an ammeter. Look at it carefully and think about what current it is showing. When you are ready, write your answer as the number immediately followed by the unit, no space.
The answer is 190A
